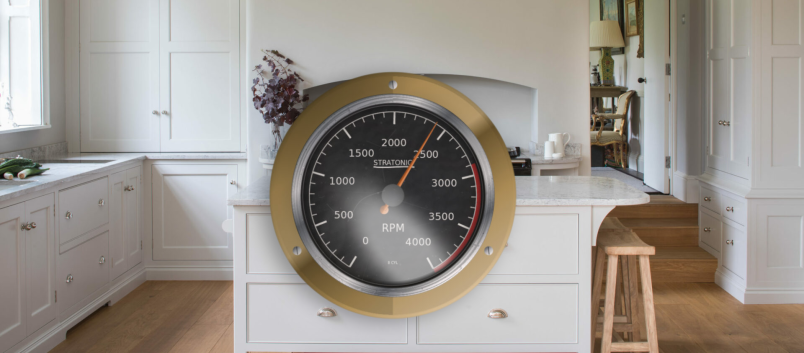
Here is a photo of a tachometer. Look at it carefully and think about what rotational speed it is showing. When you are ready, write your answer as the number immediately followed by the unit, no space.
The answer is 2400rpm
